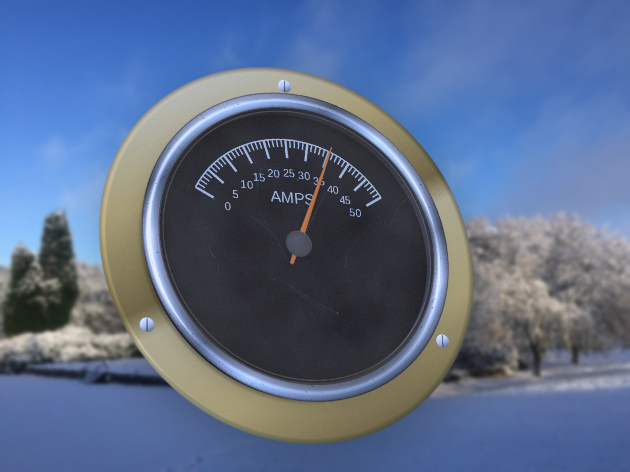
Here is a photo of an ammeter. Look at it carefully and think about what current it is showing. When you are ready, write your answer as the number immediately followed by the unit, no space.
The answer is 35A
